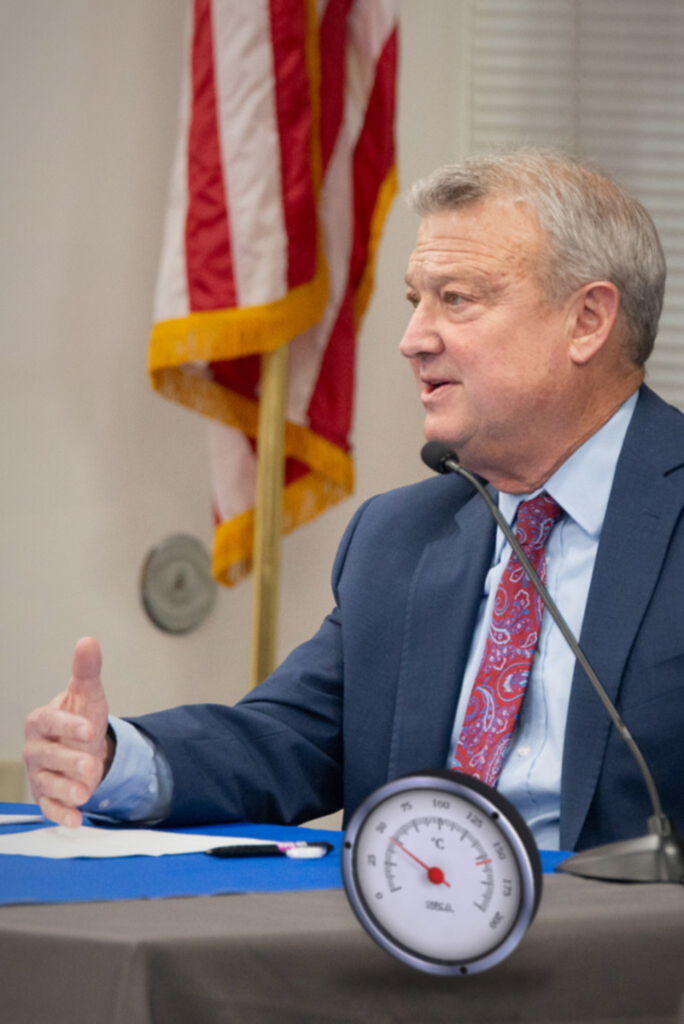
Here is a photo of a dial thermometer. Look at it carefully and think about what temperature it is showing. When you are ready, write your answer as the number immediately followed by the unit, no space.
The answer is 50°C
